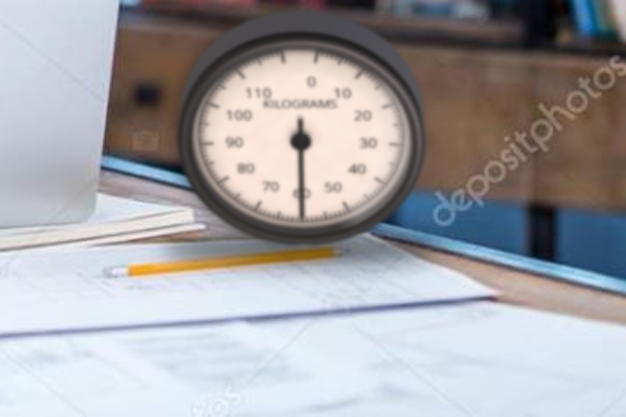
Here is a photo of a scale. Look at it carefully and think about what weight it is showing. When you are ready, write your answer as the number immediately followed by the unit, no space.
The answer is 60kg
